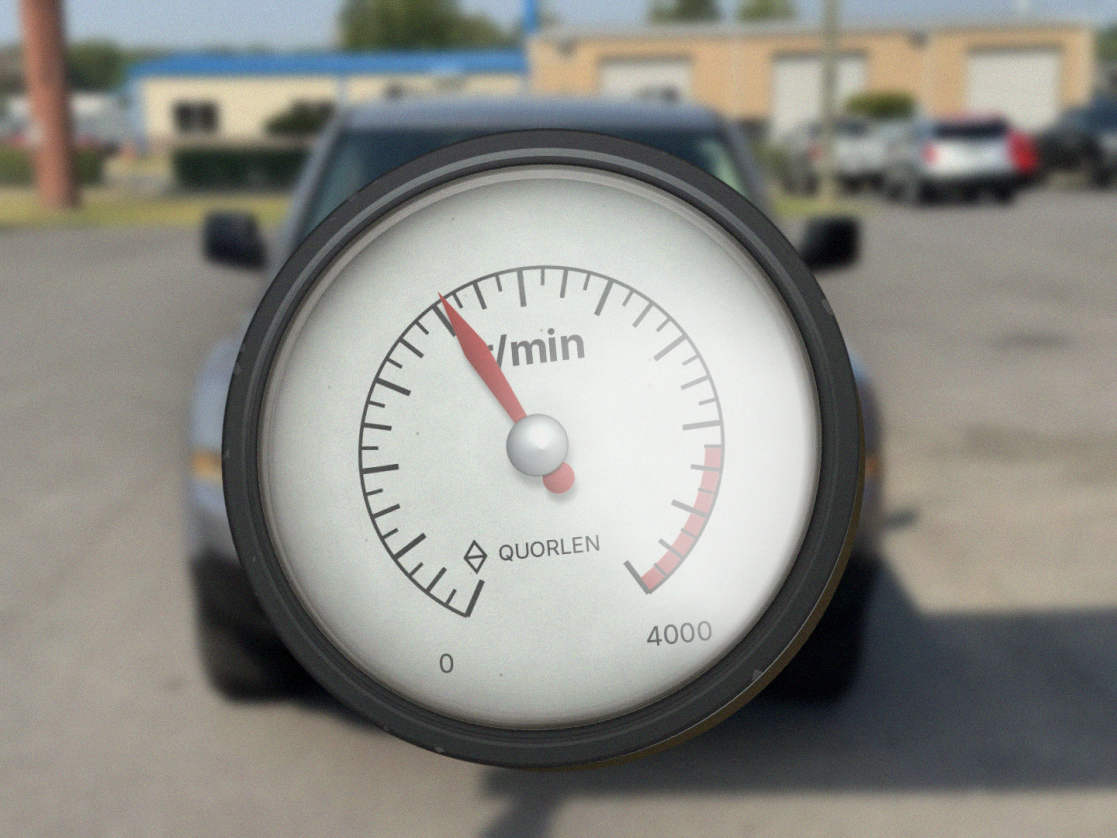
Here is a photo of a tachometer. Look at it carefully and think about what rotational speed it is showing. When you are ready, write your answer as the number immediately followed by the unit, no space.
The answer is 1650rpm
